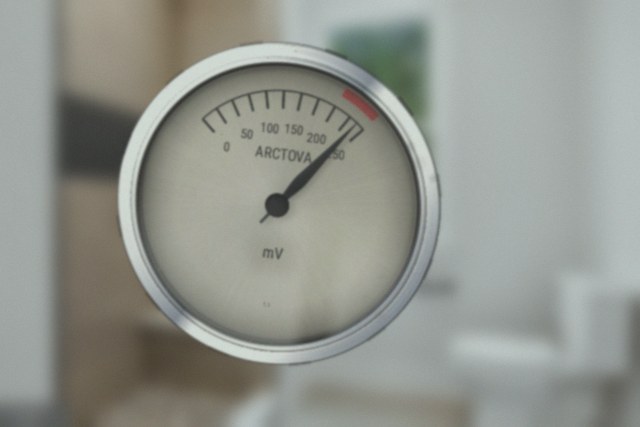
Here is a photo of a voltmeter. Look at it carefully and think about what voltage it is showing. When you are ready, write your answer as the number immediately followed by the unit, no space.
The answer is 237.5mV
